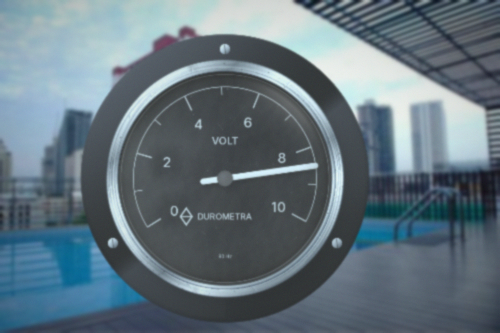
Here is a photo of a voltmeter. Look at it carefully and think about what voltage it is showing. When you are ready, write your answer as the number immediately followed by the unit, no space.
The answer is 8.5V
